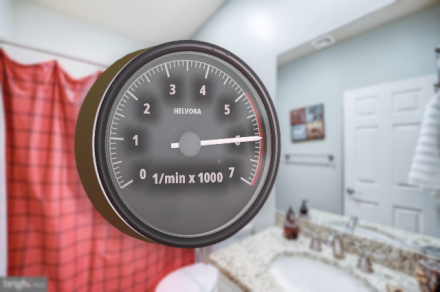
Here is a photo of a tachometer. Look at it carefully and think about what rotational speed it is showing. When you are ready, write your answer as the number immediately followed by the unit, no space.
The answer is 6000rpm
